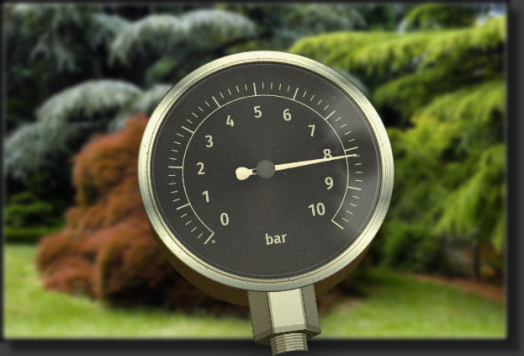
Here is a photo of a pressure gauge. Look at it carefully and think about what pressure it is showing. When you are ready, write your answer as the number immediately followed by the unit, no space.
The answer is 8.2bar
